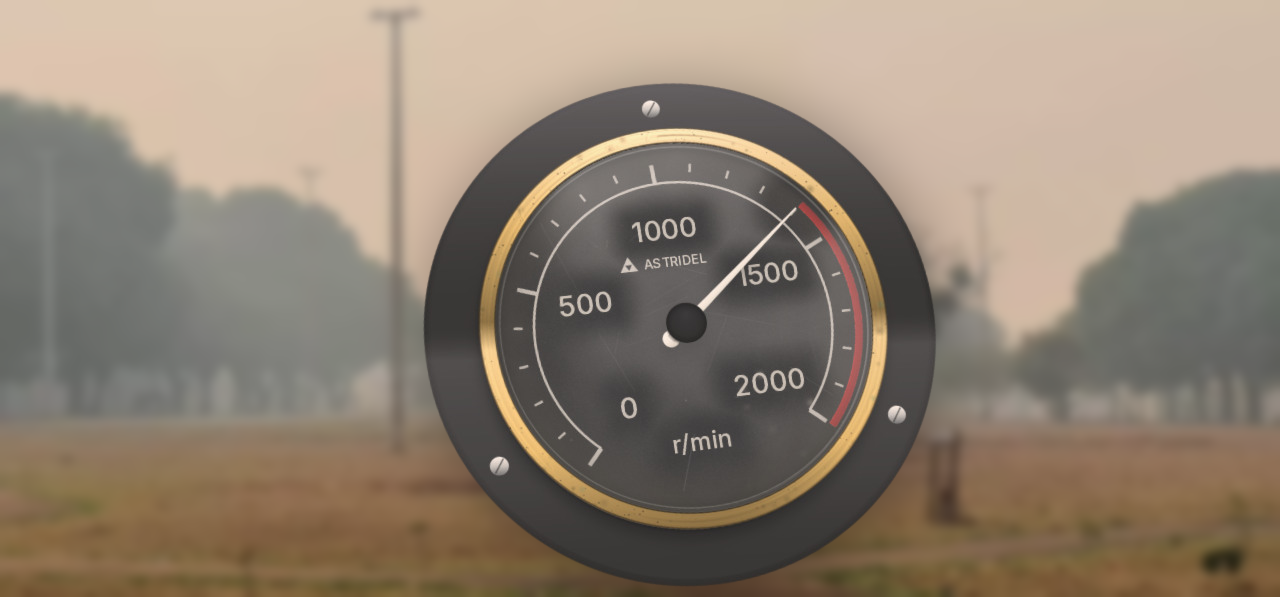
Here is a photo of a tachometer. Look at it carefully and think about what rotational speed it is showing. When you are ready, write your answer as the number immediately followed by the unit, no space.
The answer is 1400rpm
